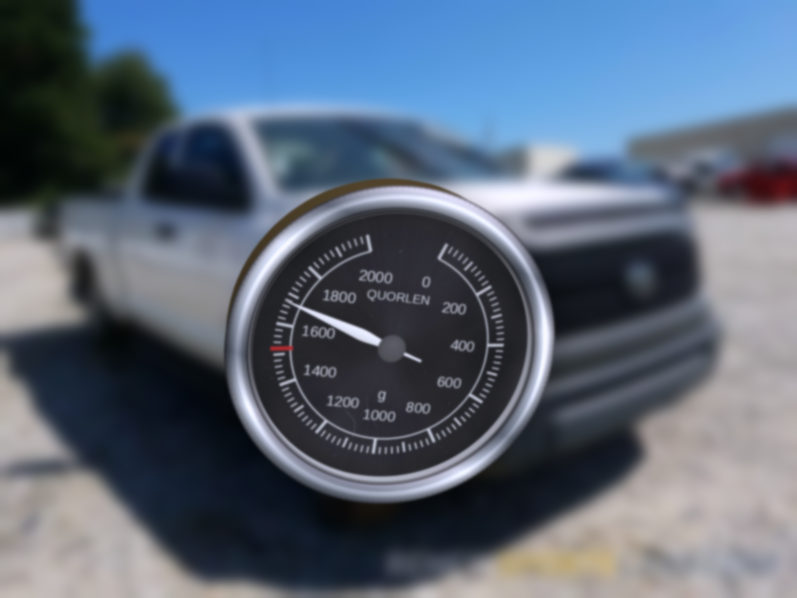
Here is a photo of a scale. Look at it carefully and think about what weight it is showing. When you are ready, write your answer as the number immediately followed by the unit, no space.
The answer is 1680g
